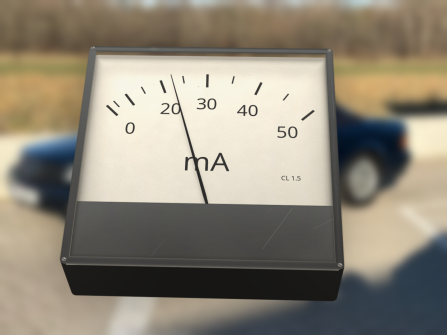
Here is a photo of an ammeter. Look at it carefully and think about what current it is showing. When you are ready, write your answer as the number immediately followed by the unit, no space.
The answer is 22.5mA
